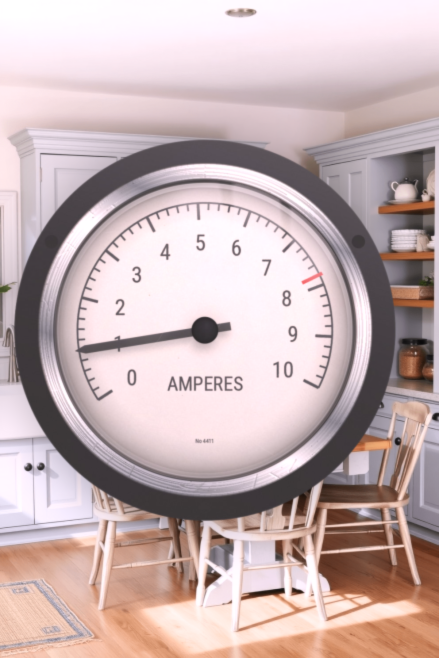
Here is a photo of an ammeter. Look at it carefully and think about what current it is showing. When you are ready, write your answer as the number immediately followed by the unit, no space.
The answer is 1A
